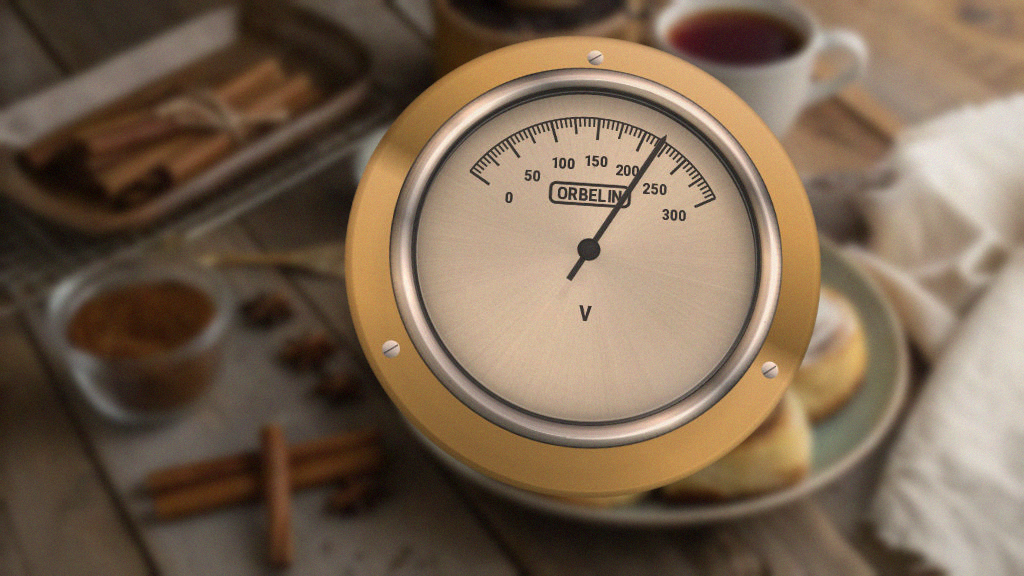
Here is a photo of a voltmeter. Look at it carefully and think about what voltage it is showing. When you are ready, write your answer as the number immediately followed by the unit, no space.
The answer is 220V
